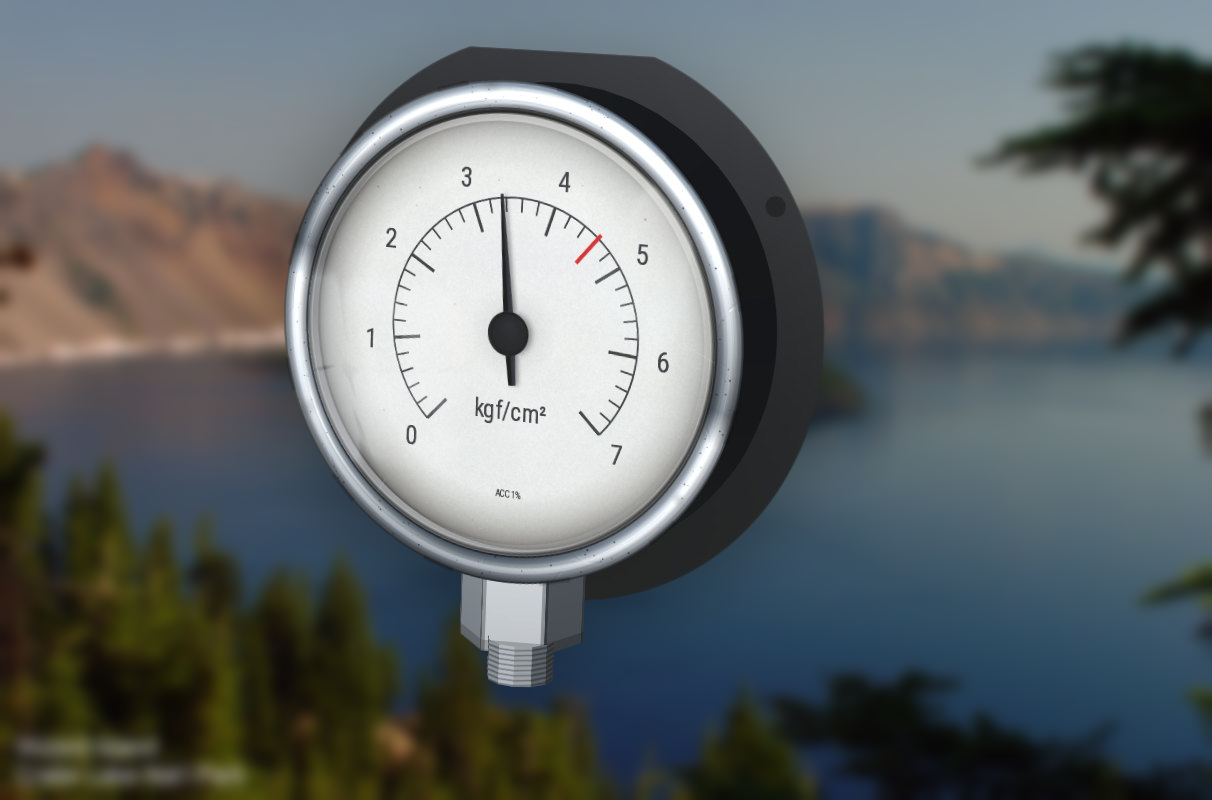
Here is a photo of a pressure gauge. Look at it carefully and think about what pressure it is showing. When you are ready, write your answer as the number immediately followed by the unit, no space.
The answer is 3.4kg/cm²
